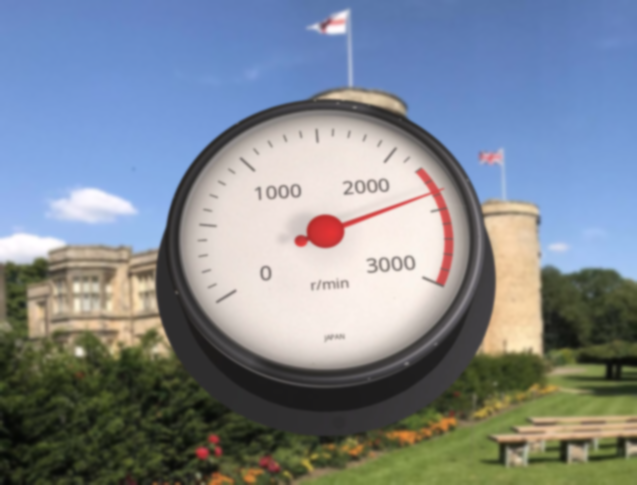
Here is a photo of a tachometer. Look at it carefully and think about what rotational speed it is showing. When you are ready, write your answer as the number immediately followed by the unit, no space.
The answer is 2400rpm
